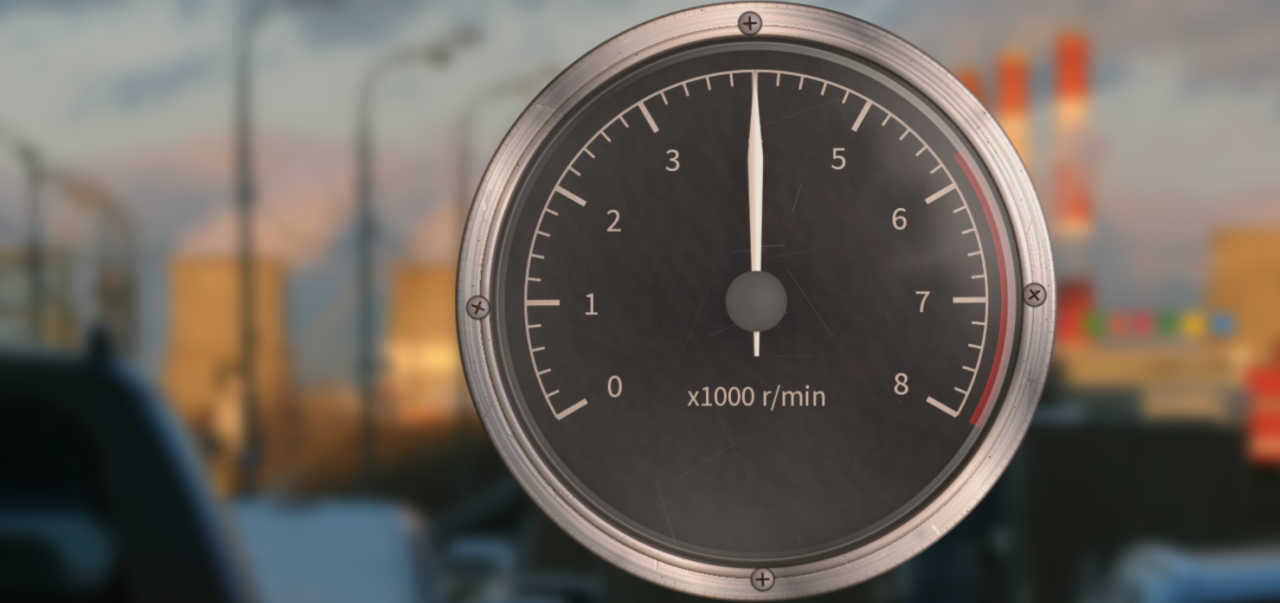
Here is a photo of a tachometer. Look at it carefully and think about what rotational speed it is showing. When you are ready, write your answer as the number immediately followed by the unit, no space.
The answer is 4000rpm
